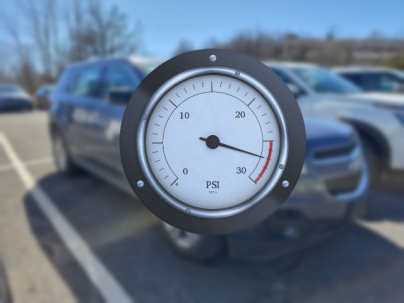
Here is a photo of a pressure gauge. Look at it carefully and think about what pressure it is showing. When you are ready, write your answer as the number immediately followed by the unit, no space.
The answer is 27psi
